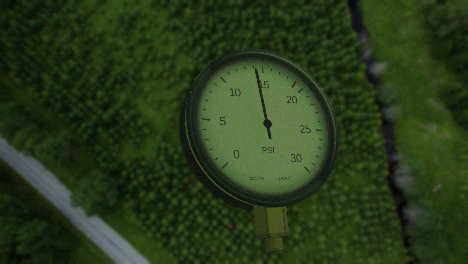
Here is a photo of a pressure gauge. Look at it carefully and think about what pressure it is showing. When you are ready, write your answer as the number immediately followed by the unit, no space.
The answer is 14psi
